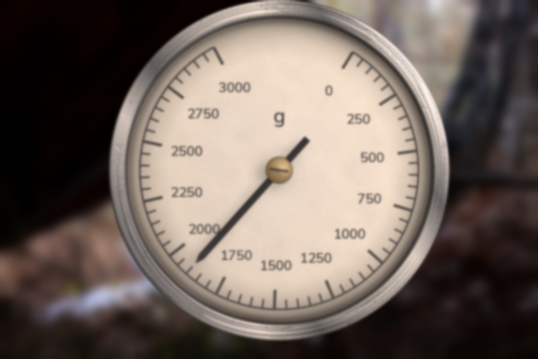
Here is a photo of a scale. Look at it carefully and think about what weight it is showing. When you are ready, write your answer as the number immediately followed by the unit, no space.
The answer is 1900g
